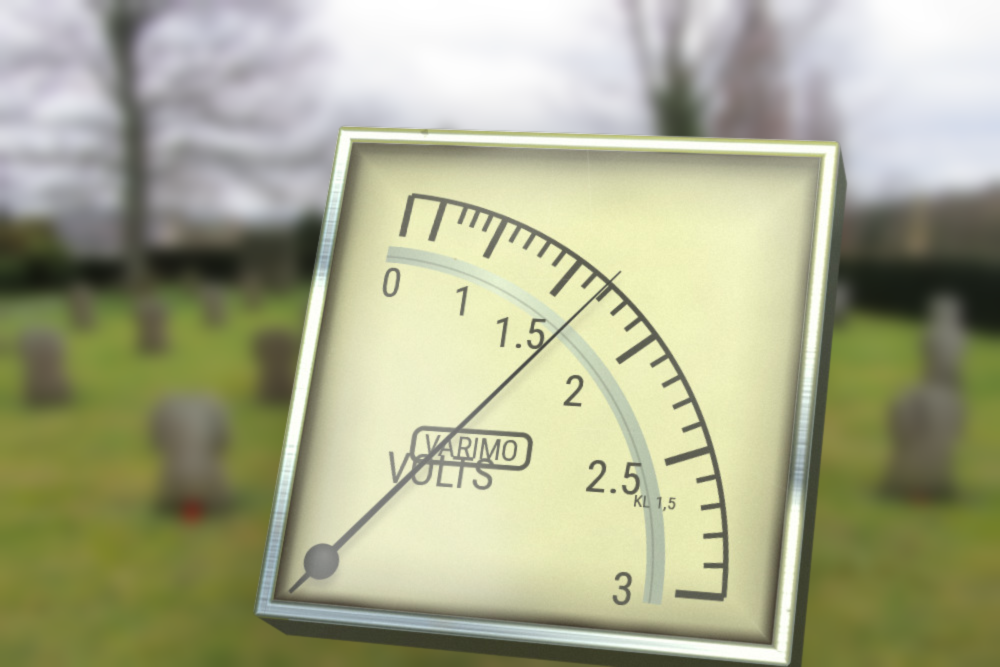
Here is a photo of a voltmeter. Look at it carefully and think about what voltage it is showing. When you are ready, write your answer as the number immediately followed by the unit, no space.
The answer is 1.7V
